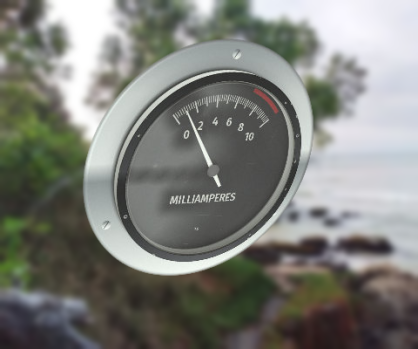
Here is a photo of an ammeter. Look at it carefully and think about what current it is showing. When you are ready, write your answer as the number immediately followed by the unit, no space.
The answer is 1mA
